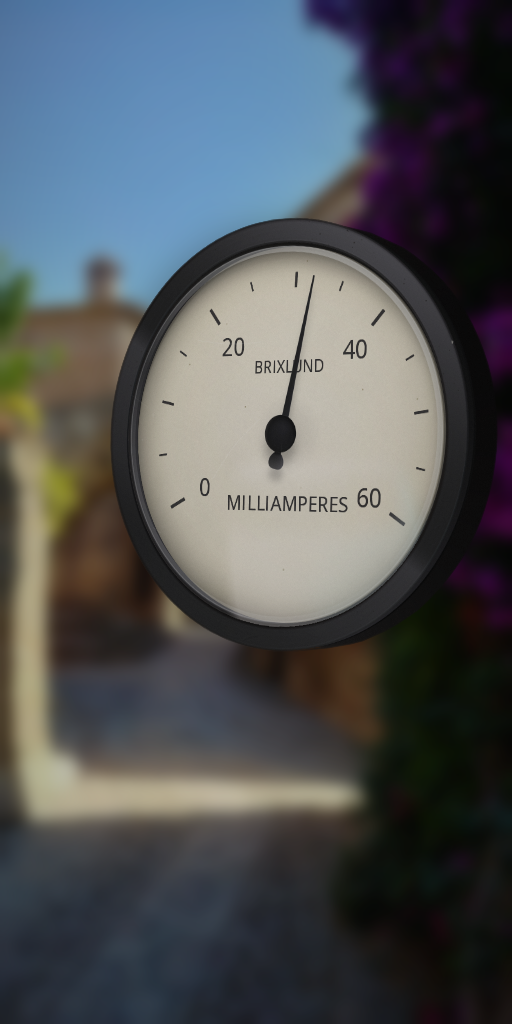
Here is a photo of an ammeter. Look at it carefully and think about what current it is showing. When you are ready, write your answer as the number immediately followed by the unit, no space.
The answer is 32.5mA
